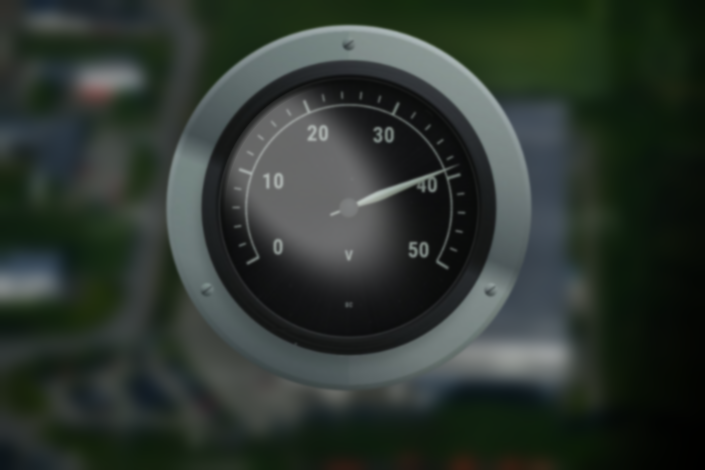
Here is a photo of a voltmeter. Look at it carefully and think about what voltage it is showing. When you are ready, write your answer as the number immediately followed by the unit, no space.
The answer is 39V
